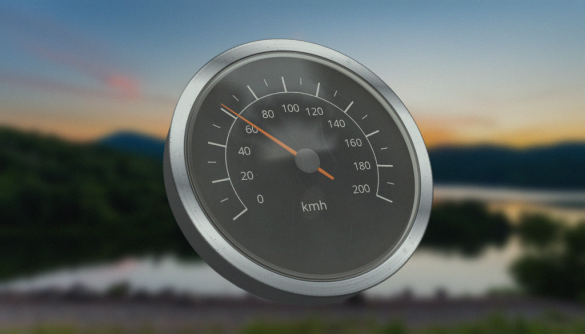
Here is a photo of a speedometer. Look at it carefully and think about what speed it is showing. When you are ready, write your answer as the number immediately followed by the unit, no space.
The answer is 60km/h
